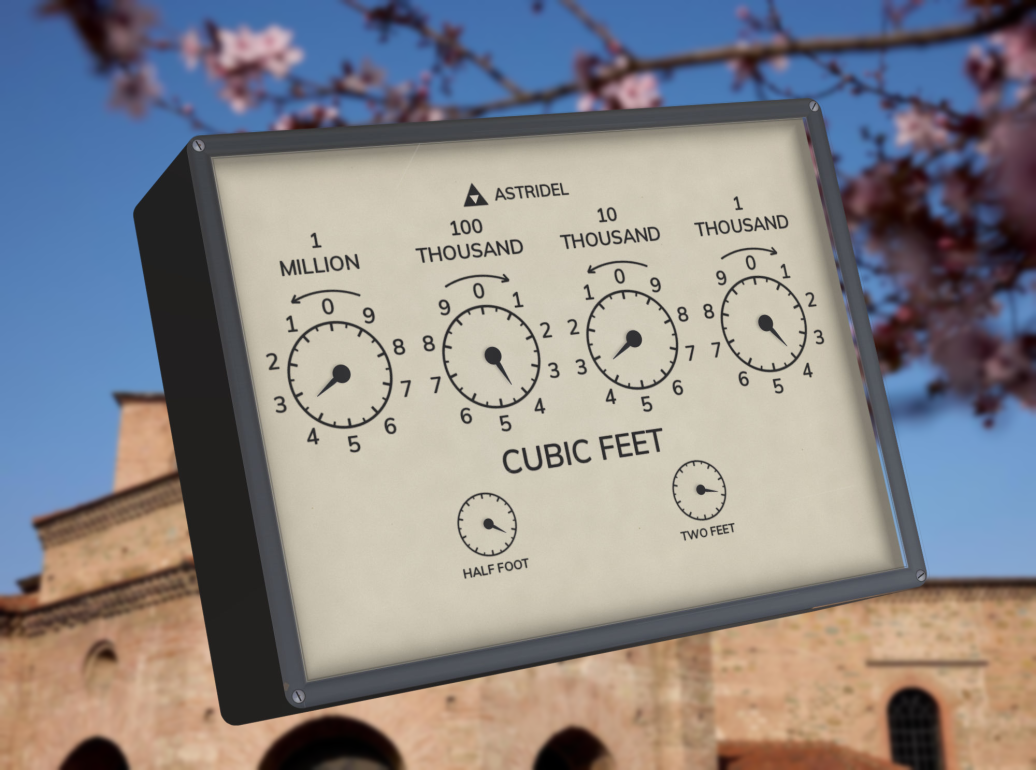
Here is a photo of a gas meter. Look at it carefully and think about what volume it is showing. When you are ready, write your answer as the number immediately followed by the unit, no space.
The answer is 343400ft³
